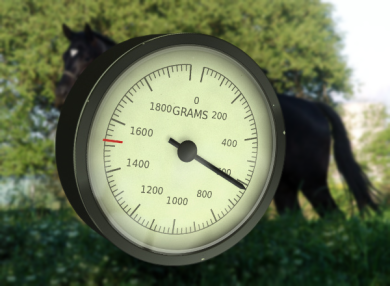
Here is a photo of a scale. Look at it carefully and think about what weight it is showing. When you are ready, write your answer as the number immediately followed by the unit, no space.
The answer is 620g
